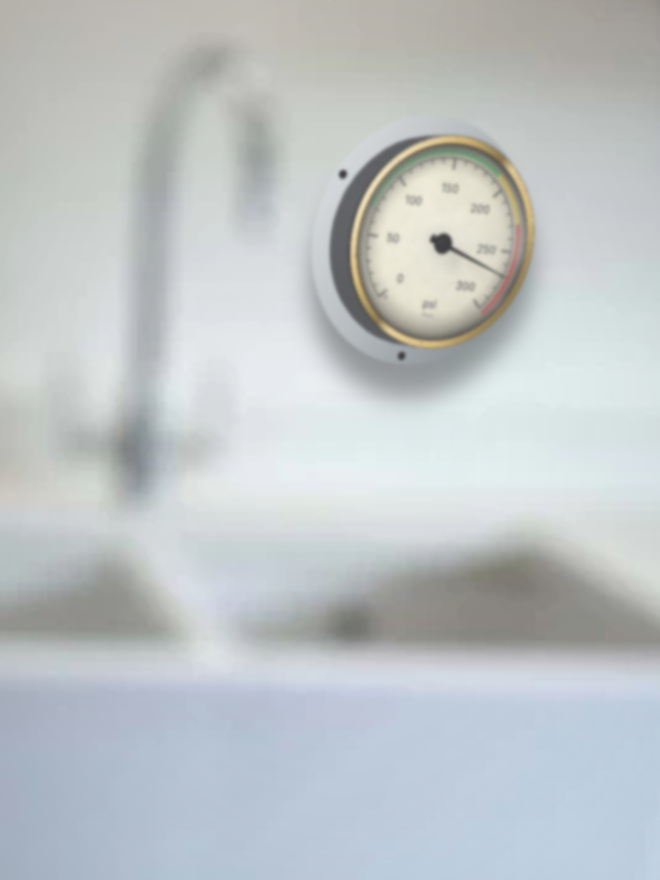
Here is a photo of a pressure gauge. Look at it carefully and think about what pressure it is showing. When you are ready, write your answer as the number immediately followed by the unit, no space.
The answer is 270psi
